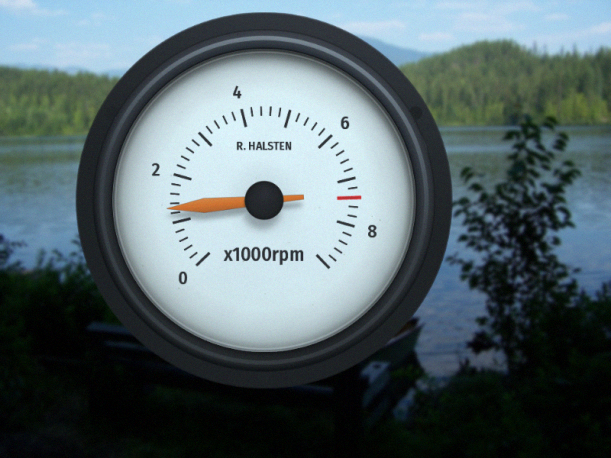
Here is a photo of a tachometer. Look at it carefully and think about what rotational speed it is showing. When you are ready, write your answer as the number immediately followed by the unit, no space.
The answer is 1300rpm
